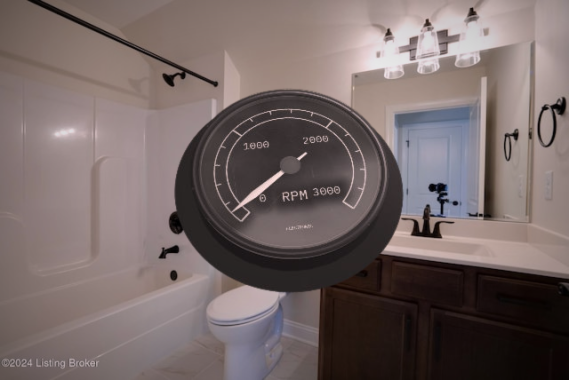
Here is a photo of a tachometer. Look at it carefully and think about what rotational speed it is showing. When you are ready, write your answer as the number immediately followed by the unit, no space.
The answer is 100rpm
